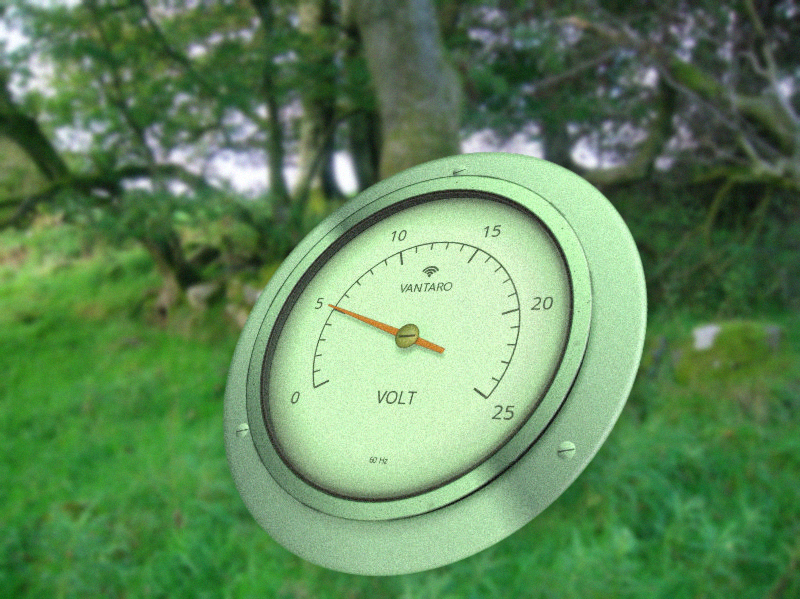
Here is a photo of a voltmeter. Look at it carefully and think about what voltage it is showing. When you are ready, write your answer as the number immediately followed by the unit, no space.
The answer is 5V
